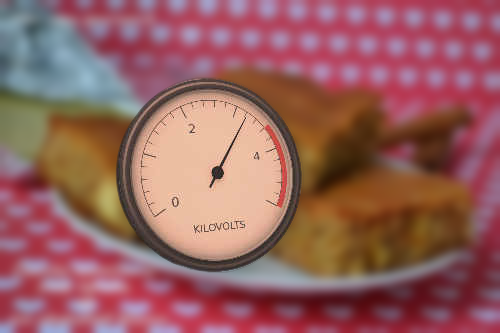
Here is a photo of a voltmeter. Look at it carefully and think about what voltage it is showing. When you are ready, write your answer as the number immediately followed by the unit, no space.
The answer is 3.2kV
